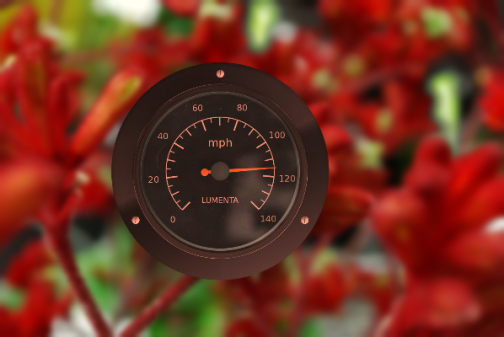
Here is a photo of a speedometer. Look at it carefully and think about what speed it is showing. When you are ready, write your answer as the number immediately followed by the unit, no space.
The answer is 115mph
